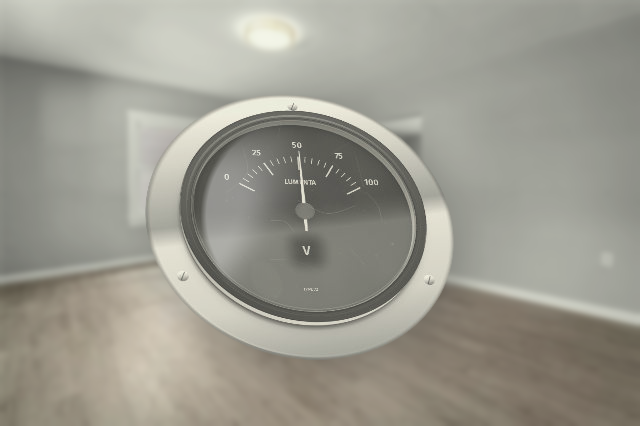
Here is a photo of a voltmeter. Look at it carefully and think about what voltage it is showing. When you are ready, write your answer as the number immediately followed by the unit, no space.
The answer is 50V
